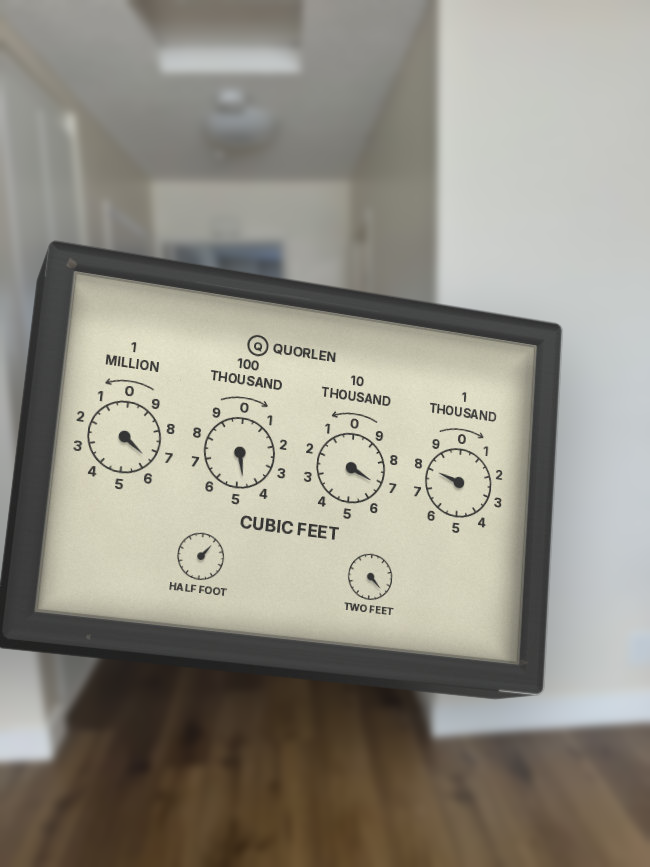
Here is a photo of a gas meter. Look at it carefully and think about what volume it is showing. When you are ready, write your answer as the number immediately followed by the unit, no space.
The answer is 646800ft³
